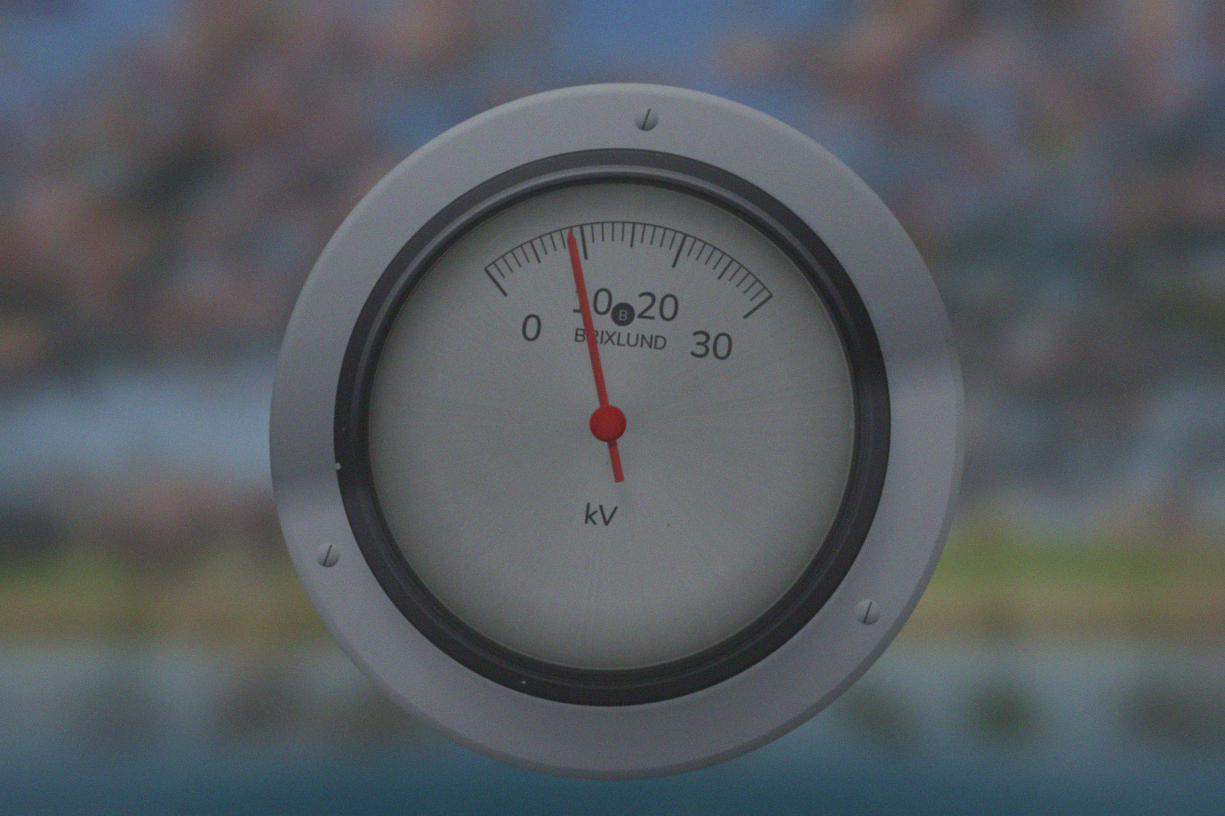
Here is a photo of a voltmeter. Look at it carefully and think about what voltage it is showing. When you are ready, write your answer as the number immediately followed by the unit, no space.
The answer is 9kV
